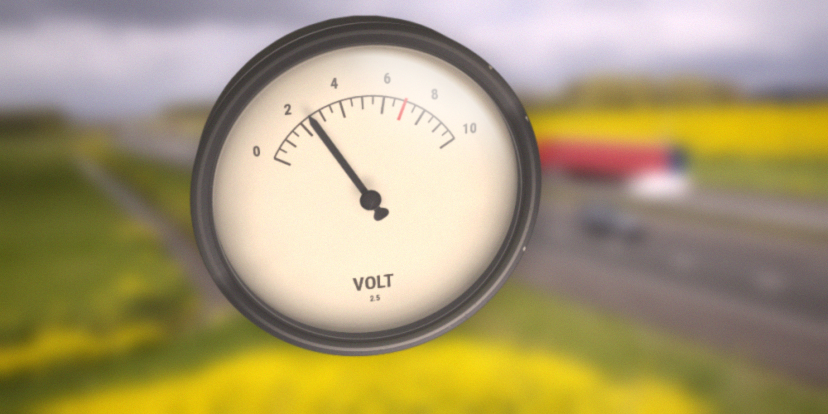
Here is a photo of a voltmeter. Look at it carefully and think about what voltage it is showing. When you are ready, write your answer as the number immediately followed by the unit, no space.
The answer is 2.5V
